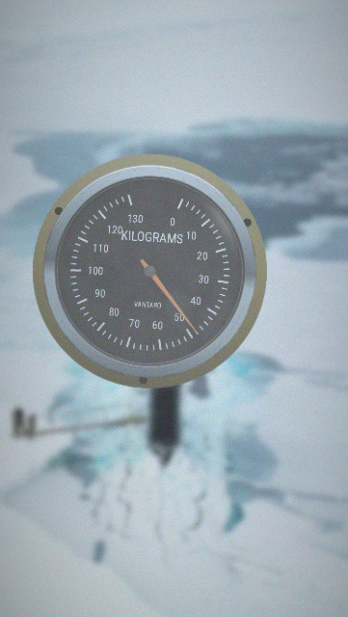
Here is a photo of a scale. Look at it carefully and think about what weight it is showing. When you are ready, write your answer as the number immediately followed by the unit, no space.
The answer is 48kg
